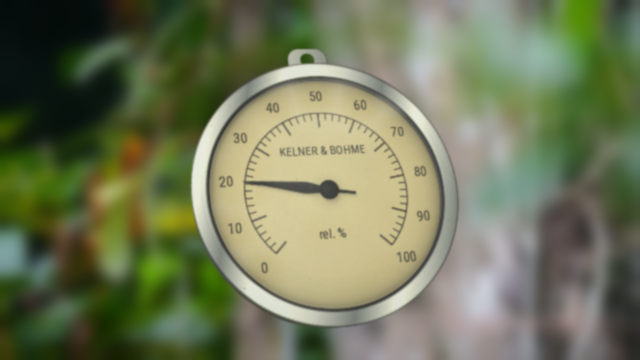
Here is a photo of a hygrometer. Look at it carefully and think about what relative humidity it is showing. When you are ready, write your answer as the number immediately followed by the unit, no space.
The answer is 20%
